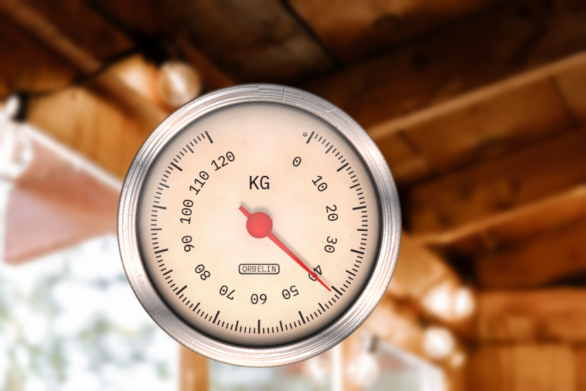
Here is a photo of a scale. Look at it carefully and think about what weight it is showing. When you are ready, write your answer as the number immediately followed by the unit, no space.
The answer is 41kg
